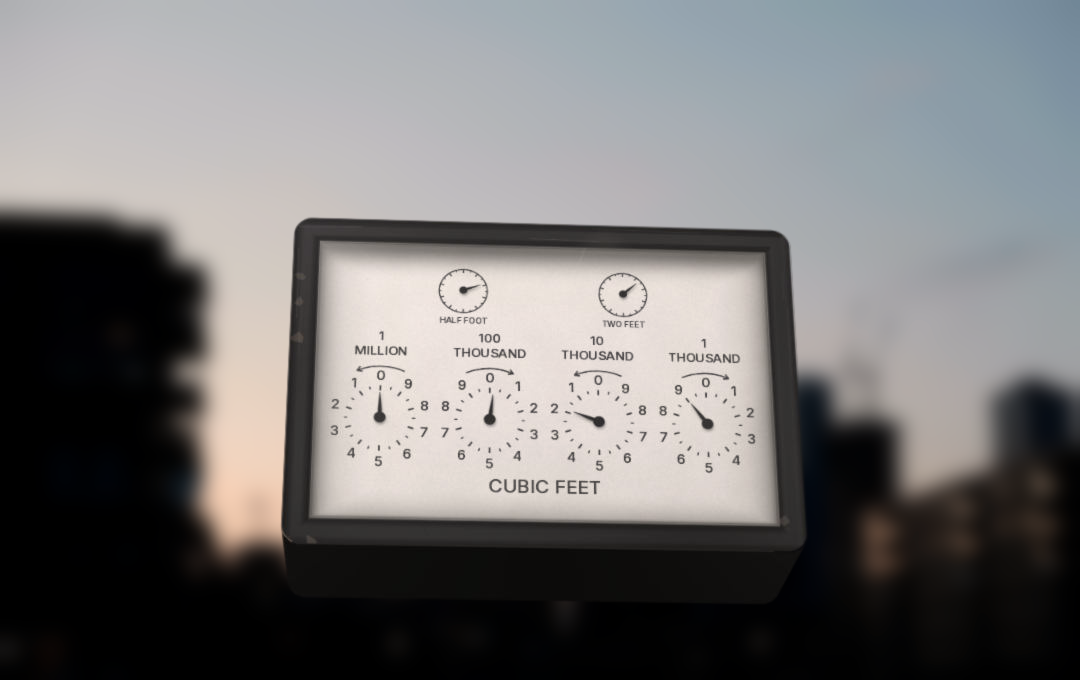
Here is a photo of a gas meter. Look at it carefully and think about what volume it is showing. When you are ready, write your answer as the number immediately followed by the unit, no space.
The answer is 1900ft³
